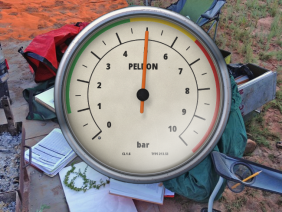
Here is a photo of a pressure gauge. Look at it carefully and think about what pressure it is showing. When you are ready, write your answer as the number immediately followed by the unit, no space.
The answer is 5bar
